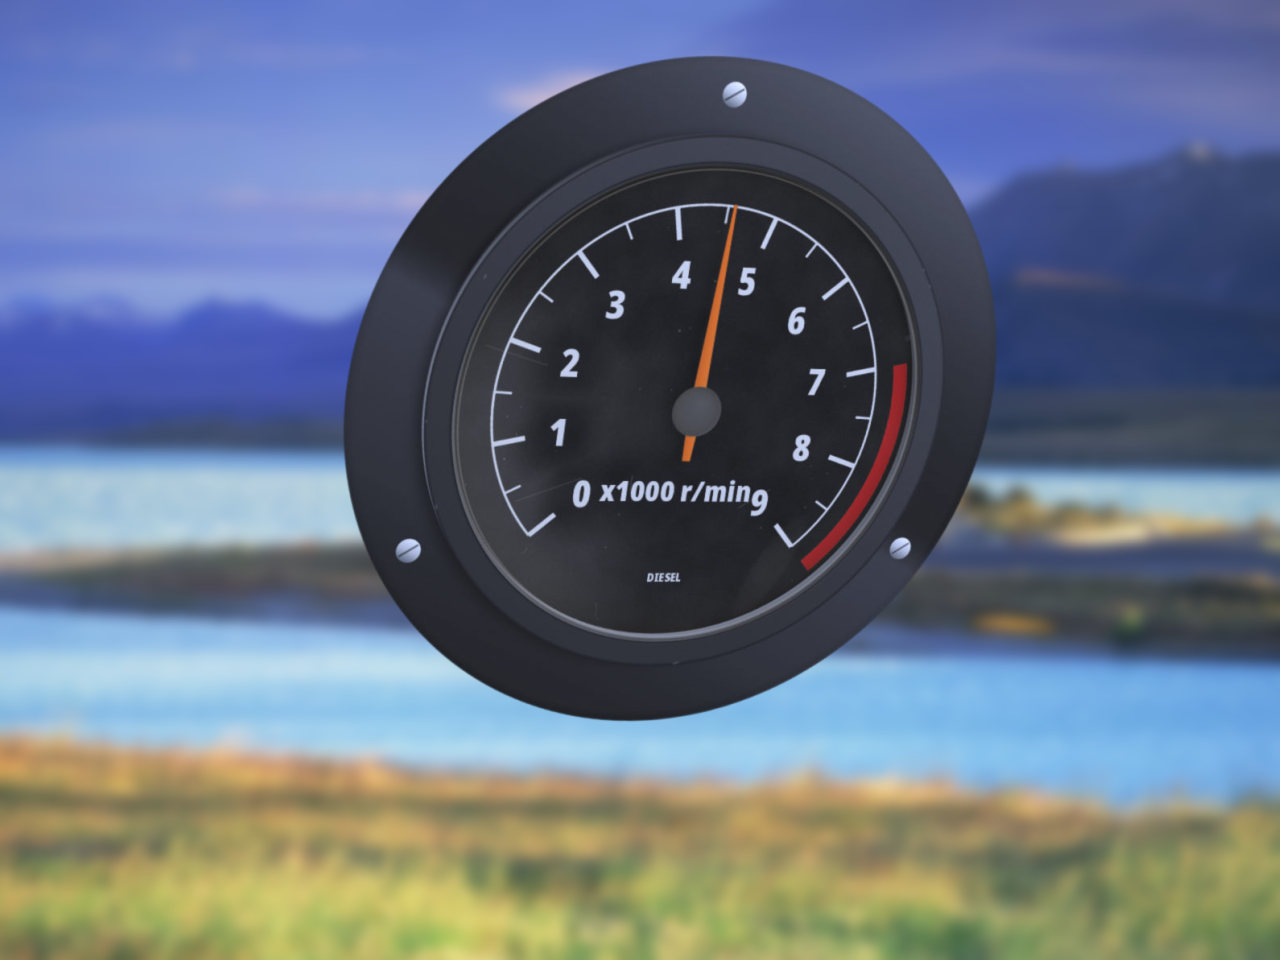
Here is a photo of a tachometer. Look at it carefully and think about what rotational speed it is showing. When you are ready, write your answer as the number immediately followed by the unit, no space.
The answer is 4500rpm
